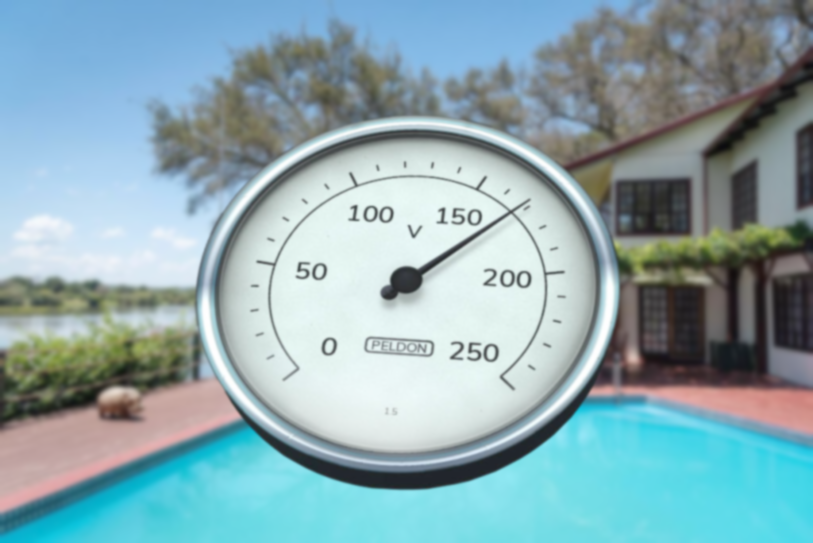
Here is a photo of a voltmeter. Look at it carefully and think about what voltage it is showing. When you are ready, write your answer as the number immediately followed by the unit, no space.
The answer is 170V
